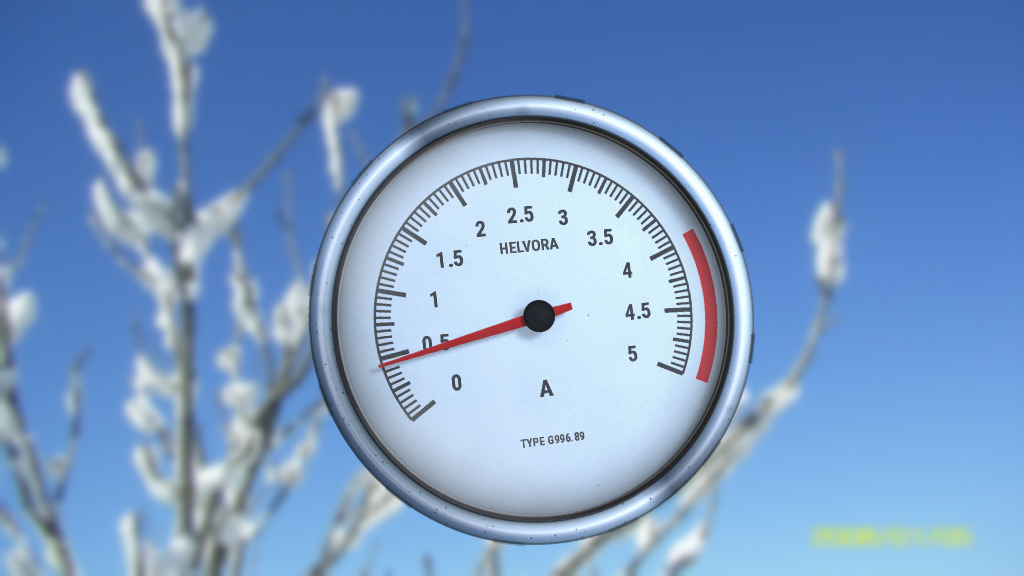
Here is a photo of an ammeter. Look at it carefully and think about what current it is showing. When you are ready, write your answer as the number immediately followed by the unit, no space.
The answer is 0.45A
